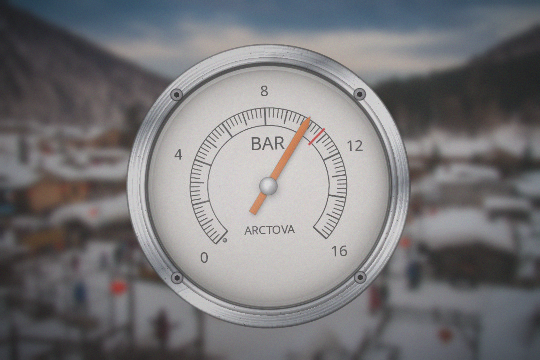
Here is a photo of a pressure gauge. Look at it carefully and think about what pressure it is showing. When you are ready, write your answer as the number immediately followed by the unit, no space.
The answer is 10bar
